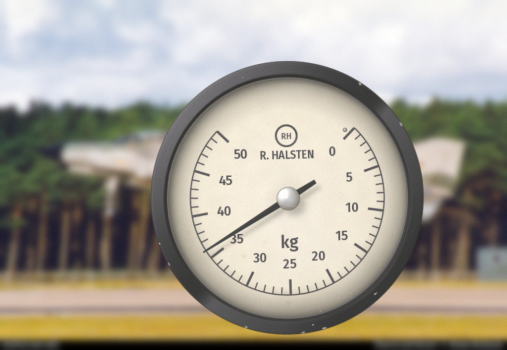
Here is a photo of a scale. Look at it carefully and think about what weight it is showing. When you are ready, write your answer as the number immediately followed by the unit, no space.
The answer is 36kg
